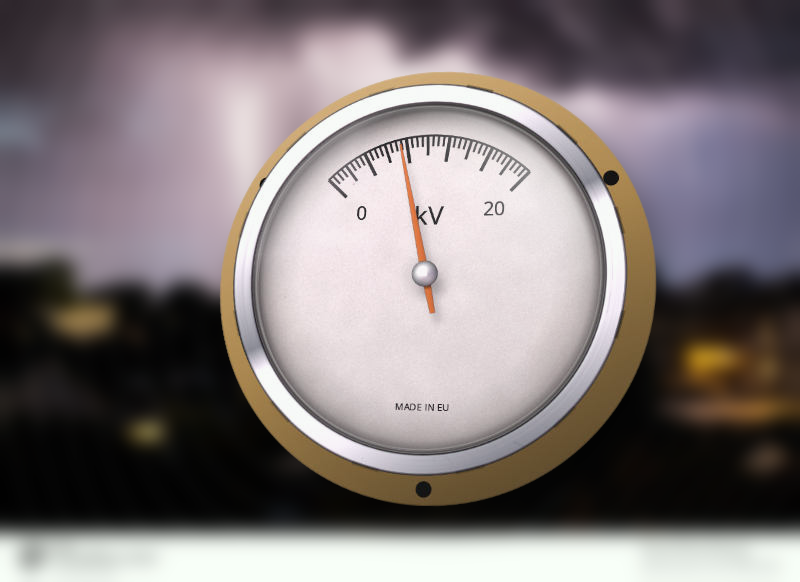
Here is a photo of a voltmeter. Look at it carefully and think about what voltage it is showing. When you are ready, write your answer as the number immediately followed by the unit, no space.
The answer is 7.5kV
